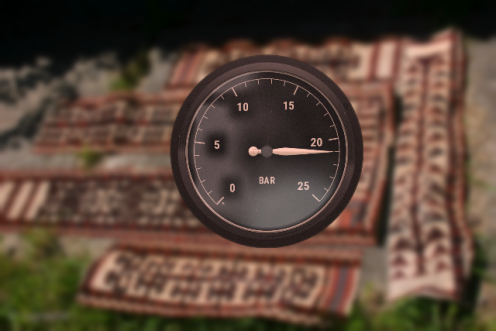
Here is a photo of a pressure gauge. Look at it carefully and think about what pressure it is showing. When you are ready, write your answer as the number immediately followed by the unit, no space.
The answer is 21bar
